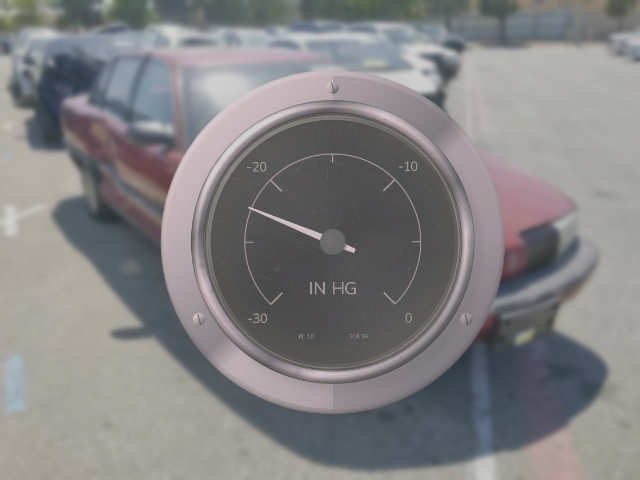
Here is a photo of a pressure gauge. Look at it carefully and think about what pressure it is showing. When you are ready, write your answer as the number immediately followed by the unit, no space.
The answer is -22.5inHg
